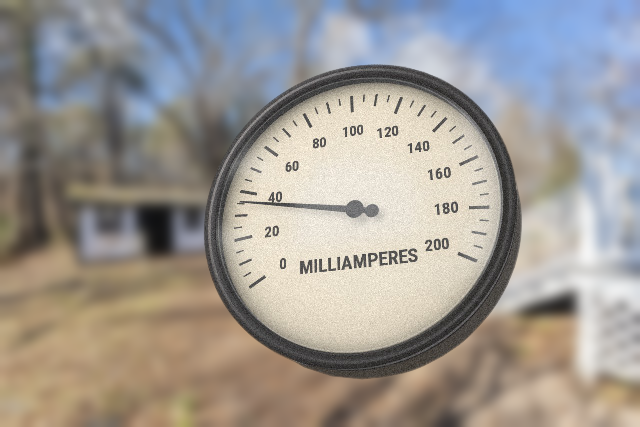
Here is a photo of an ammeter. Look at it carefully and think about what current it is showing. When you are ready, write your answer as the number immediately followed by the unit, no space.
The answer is 35mA
